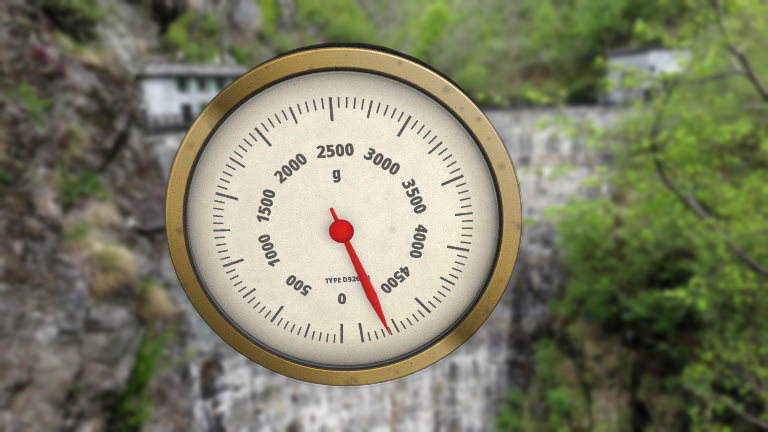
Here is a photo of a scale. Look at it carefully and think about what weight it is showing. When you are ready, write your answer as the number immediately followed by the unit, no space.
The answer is 4800g
